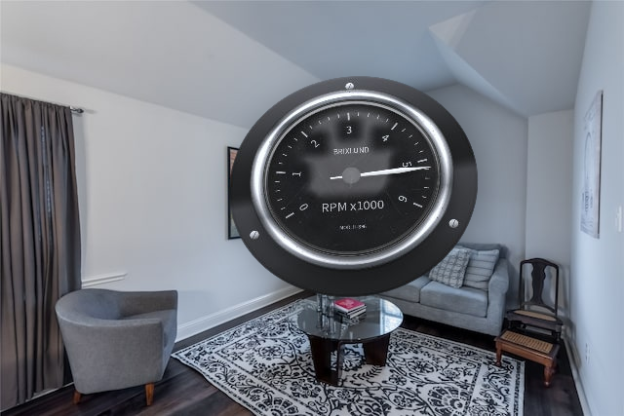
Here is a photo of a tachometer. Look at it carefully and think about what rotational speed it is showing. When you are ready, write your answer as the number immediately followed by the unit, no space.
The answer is 5200rpm
